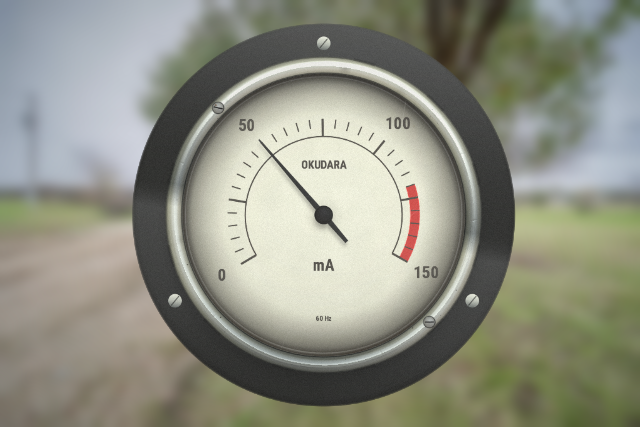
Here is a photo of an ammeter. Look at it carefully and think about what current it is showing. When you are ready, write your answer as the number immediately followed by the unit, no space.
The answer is 50mA
